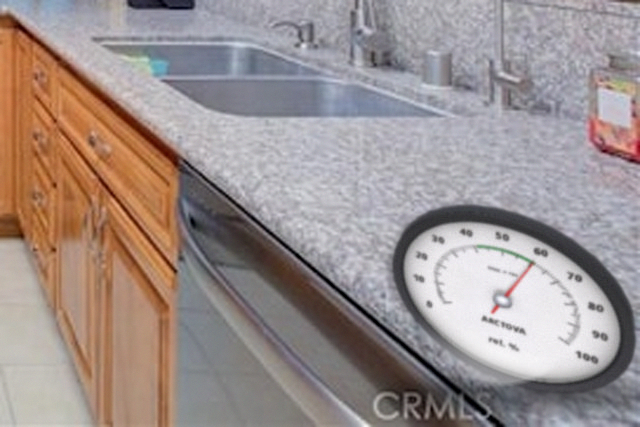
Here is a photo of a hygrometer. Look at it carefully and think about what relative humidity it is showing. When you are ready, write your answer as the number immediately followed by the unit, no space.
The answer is 60%
